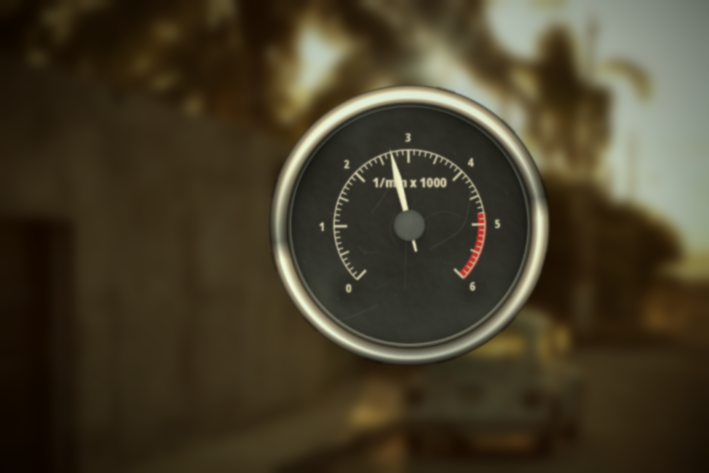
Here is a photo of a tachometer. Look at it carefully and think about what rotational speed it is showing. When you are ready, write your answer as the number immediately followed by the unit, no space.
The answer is 2700rpm
